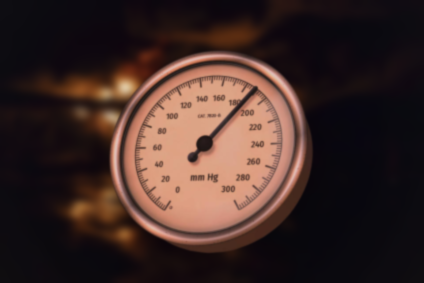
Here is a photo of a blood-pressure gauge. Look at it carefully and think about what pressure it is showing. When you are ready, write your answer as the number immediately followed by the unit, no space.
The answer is 190mmHg
